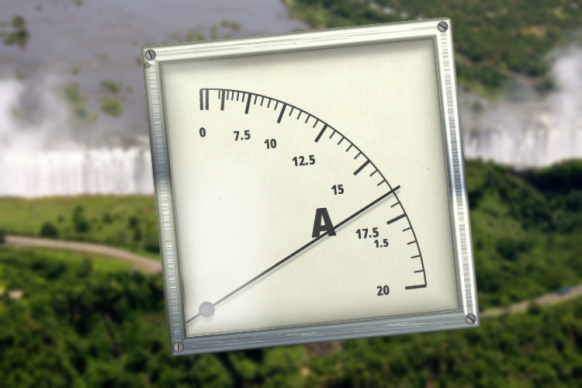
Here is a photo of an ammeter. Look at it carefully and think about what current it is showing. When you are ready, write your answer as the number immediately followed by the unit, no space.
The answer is 16.5A
